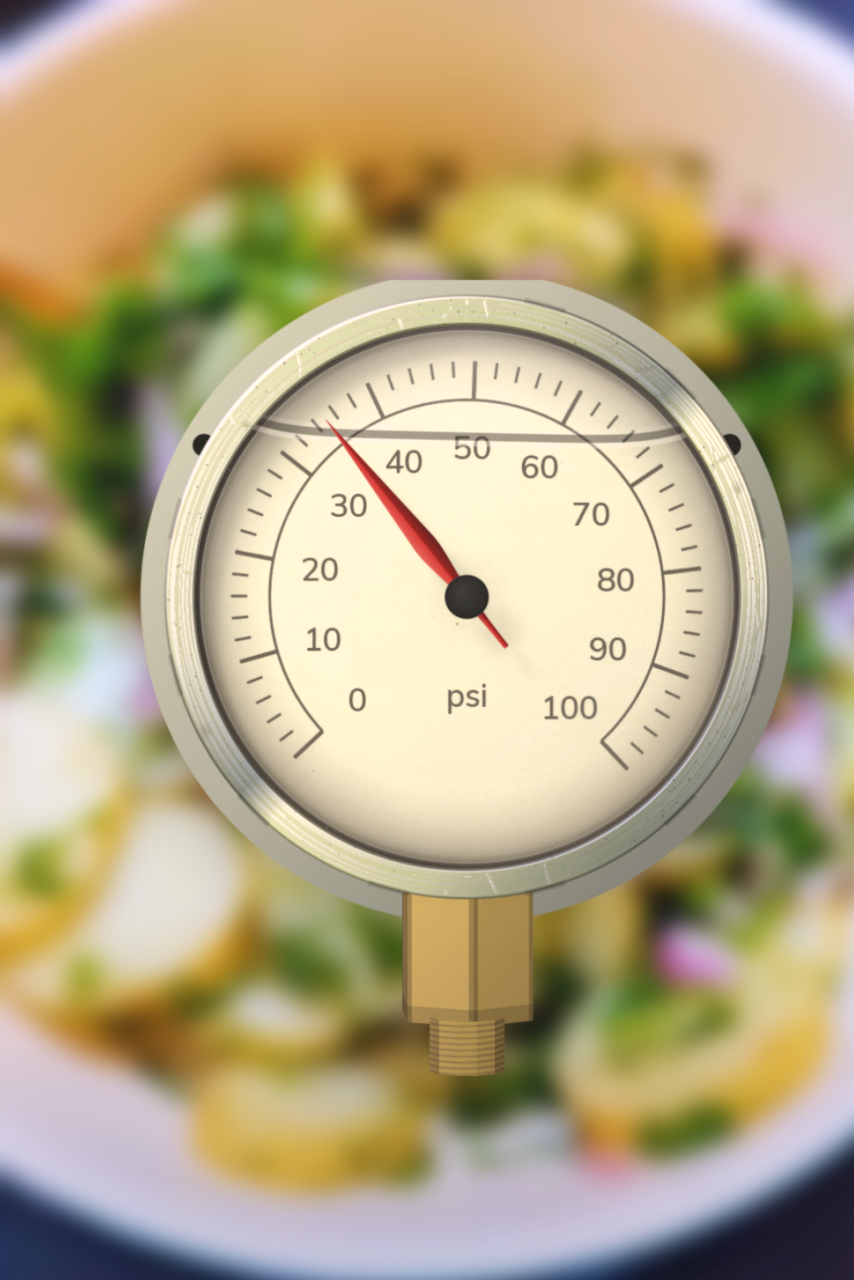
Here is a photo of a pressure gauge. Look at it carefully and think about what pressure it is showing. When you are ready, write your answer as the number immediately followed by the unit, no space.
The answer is 35psi
